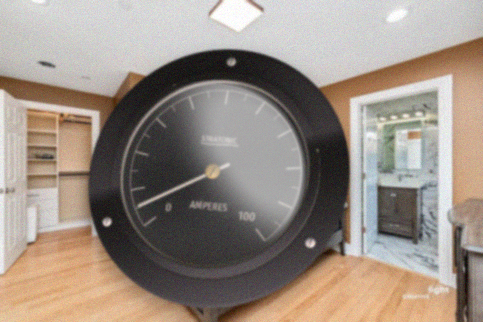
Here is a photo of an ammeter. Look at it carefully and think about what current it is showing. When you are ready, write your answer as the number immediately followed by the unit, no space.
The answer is 5A
